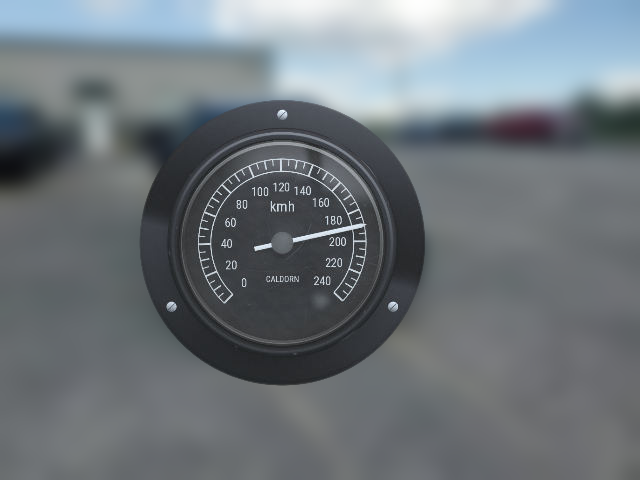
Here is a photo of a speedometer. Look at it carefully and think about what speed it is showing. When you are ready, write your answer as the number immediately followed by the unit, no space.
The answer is 190km/h
